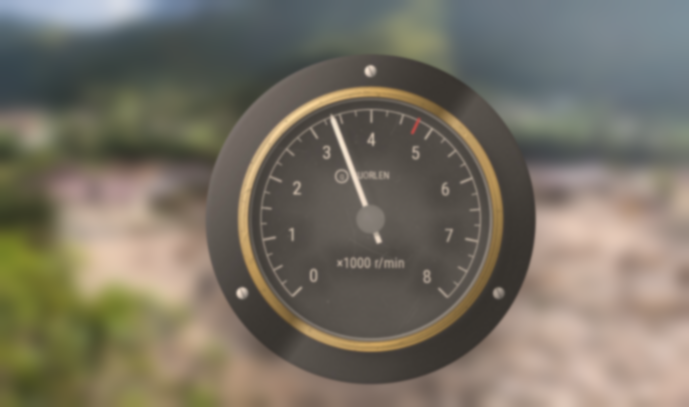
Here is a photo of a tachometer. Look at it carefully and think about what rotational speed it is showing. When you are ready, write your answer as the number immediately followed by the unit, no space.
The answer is 3375rpm
